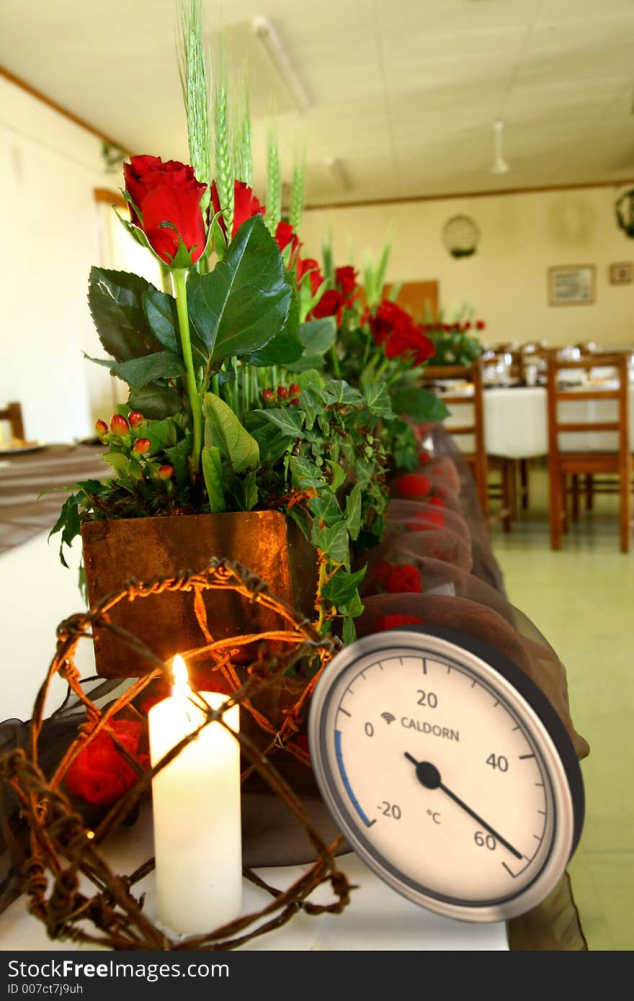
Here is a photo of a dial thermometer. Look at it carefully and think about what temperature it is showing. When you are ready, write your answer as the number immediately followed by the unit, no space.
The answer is 56°C
